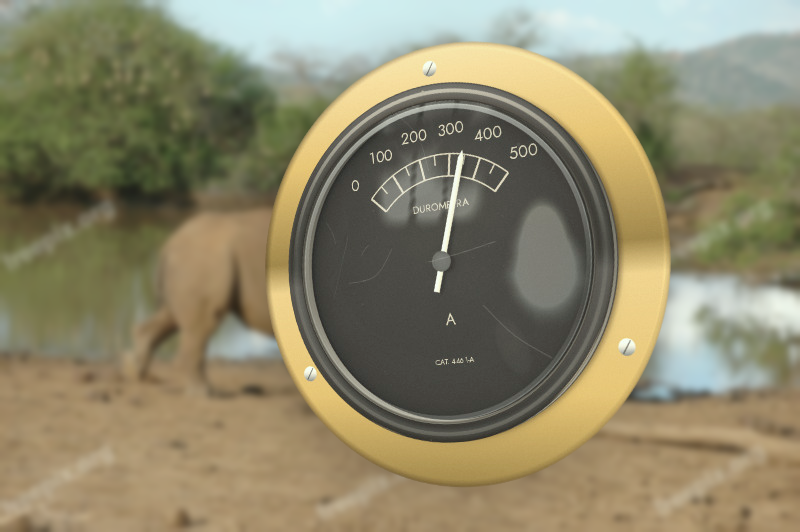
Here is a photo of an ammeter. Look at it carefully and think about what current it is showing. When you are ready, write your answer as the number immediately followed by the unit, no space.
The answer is 350A
